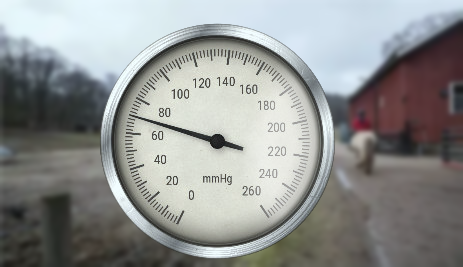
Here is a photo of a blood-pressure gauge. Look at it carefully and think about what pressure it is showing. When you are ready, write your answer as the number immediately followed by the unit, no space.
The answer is 70mmHg
